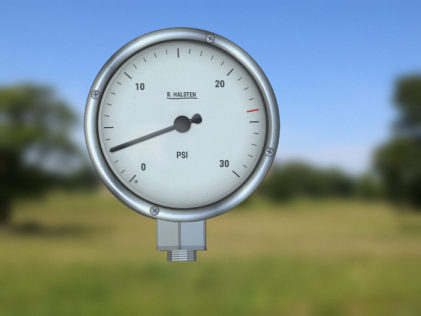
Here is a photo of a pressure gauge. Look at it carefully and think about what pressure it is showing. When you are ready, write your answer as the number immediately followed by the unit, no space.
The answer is 3psi
